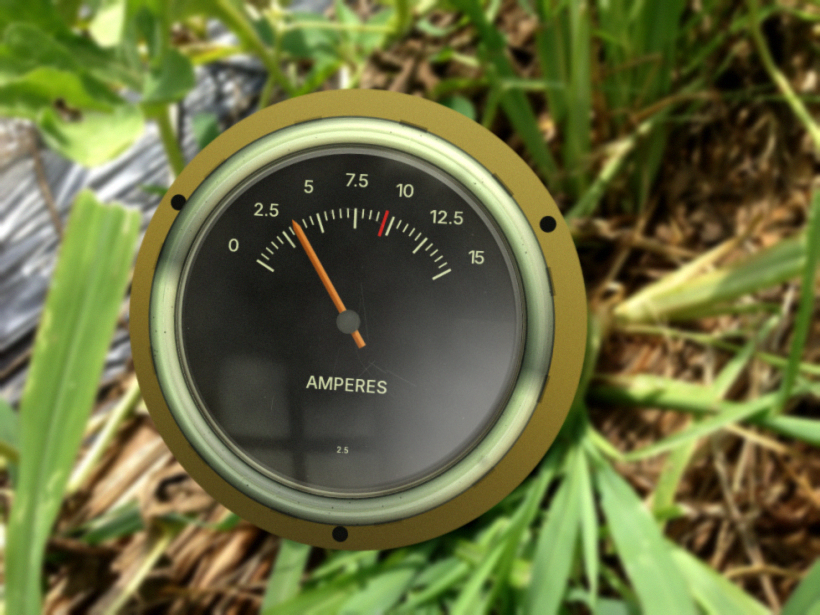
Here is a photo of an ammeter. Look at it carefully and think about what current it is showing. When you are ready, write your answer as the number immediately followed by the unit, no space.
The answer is 3.5A
